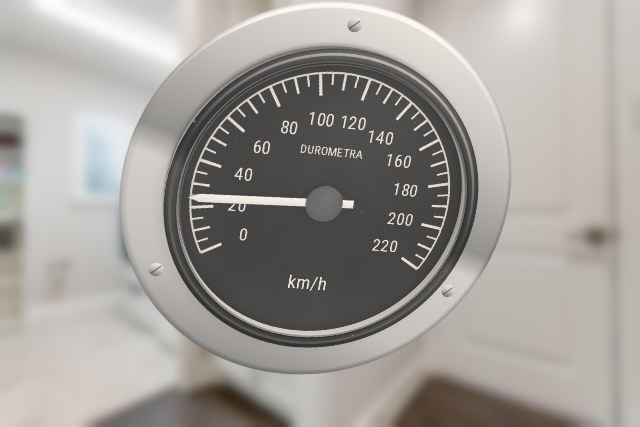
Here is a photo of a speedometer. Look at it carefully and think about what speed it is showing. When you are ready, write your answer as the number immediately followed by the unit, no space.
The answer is 25km/h
